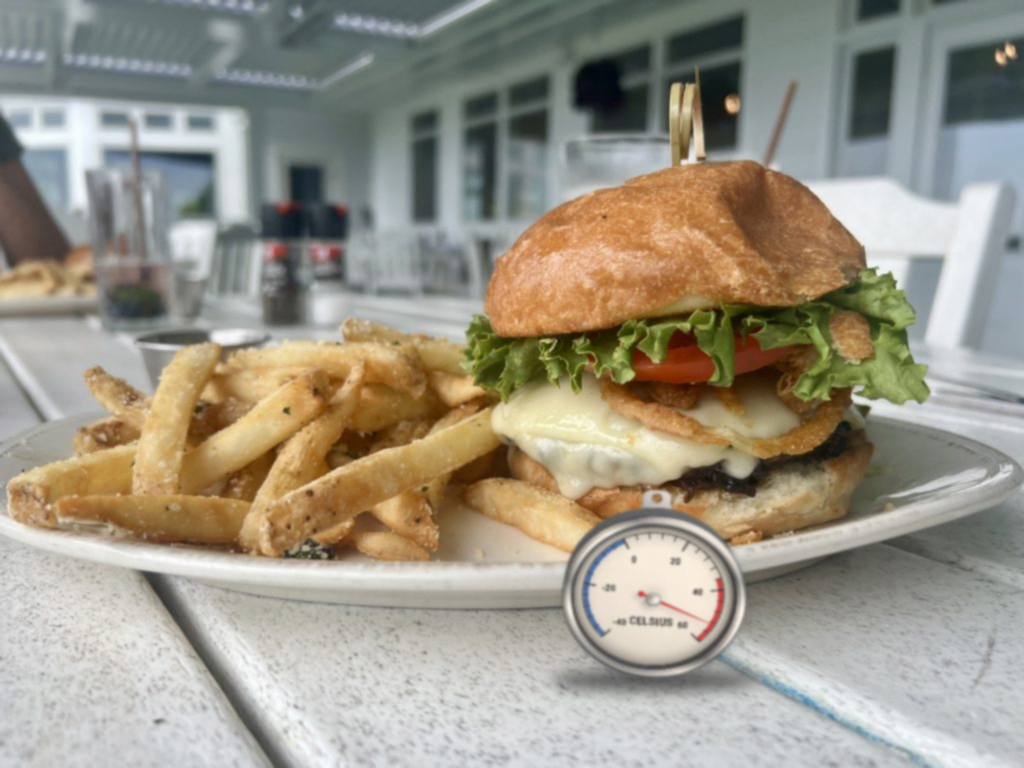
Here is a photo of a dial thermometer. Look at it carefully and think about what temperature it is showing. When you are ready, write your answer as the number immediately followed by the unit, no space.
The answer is 52°C
